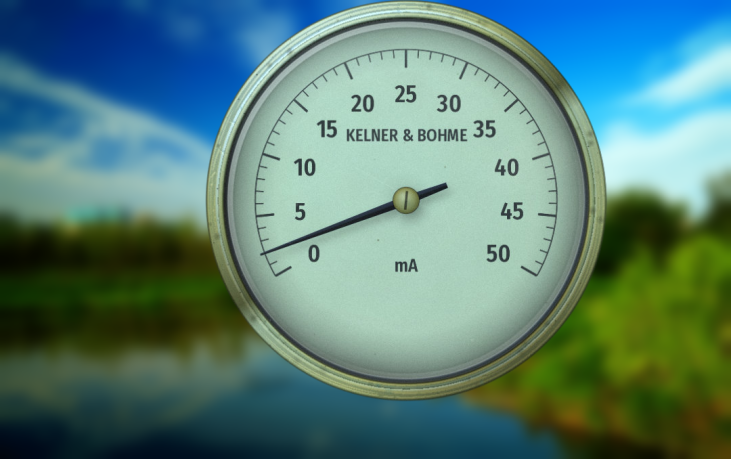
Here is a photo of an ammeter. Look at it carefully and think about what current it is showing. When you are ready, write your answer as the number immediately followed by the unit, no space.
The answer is 2mA
